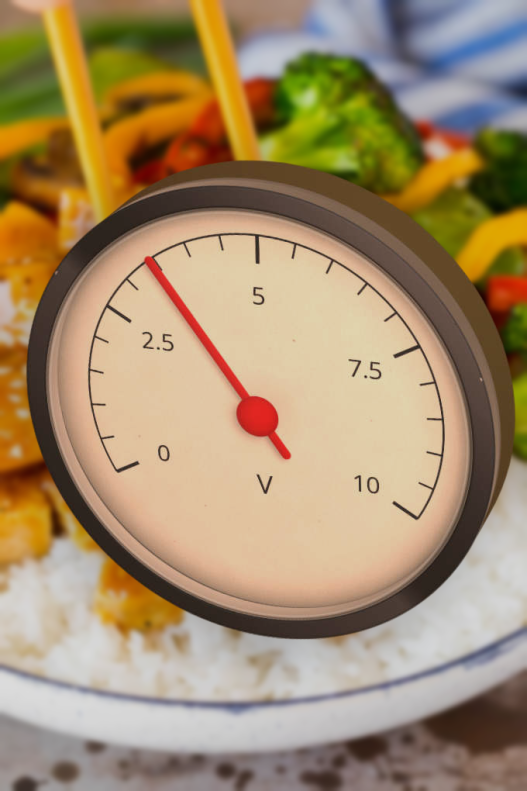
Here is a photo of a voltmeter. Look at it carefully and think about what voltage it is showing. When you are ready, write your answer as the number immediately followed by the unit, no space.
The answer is 3.5V
